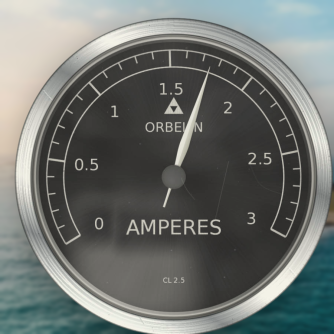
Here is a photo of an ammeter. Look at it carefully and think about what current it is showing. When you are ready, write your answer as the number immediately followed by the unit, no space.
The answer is 1.75A
